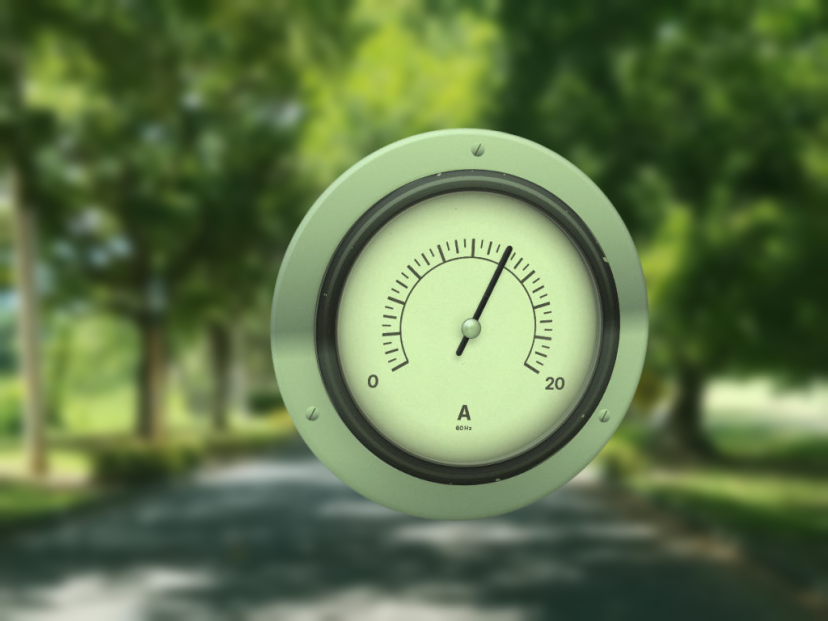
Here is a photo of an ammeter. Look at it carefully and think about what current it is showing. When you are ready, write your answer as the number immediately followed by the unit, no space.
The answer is 12A
